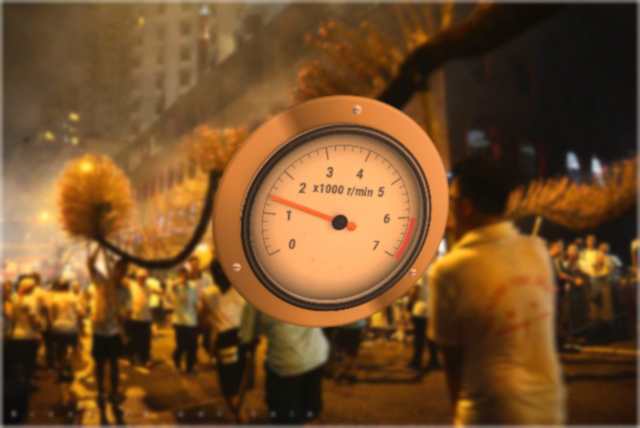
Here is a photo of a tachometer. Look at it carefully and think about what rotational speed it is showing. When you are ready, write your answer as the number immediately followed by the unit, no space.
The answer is 1400rpm
